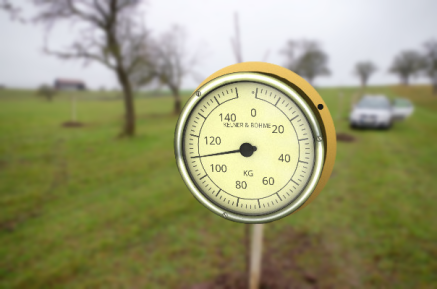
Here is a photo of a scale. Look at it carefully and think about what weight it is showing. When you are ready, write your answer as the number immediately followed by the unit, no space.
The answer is 110kg
